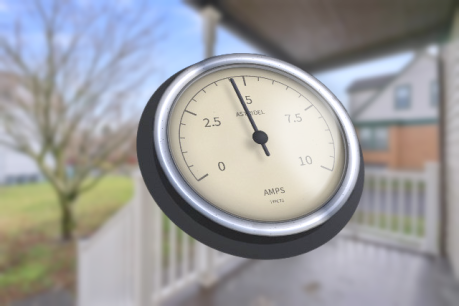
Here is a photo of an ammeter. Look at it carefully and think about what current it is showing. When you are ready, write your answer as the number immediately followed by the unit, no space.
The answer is 4.5A
